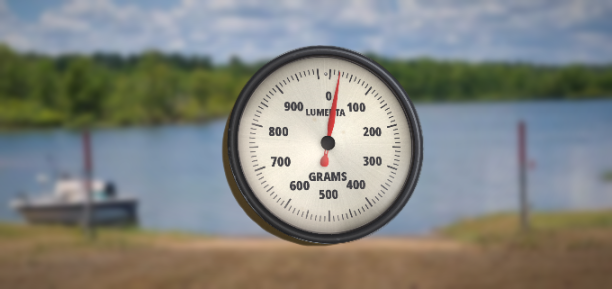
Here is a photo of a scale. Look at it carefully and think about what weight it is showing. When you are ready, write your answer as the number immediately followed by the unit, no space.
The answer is 20g
